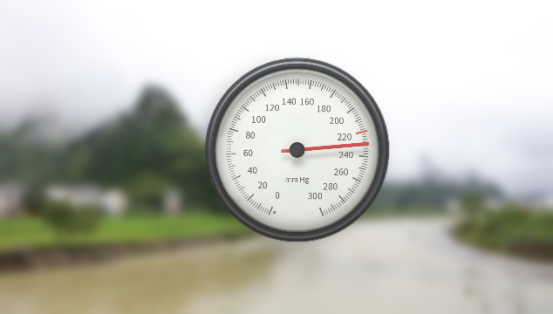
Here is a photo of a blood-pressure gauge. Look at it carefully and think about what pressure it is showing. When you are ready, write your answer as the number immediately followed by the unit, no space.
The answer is 230mmHg
